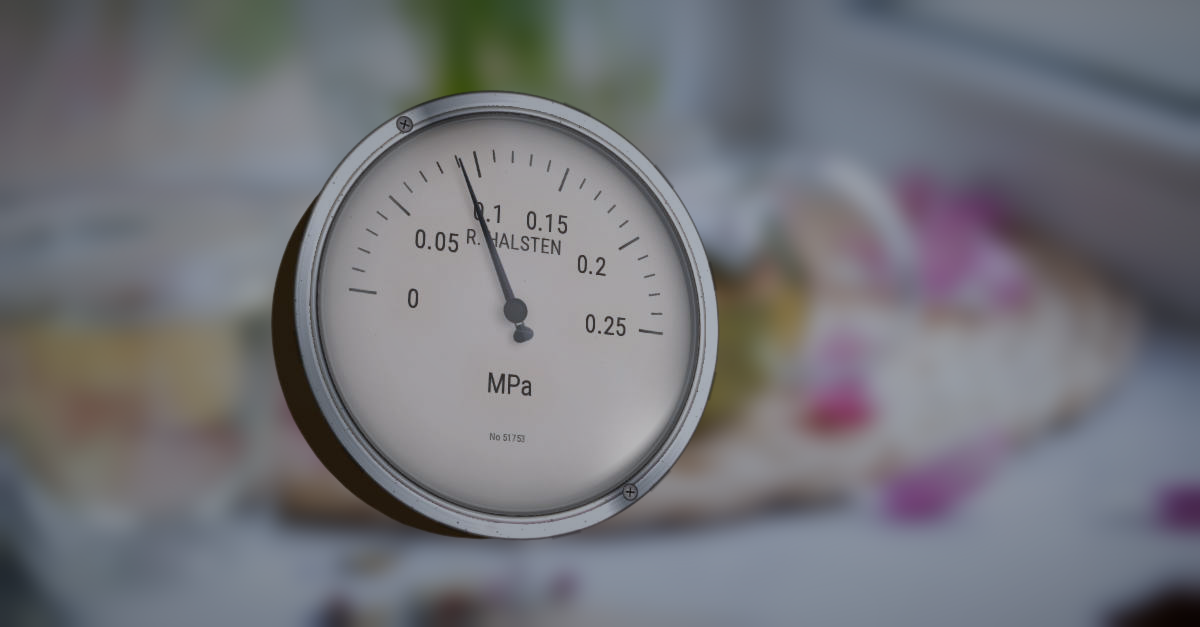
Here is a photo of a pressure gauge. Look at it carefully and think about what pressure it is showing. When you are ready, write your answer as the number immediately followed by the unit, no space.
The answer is 0.09MPa
